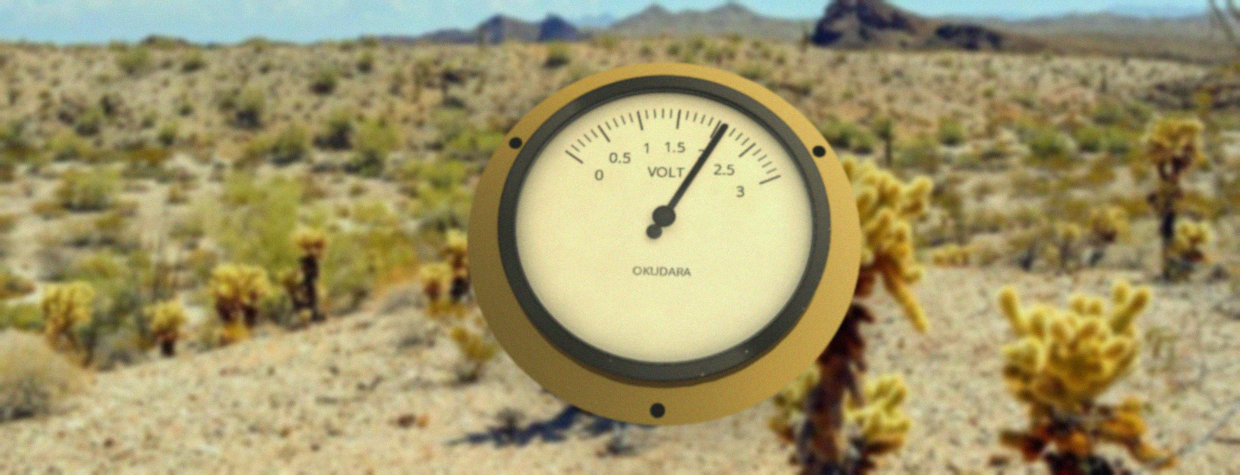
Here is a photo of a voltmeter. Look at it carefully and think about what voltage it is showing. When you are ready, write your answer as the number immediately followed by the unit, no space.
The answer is 2.1V
